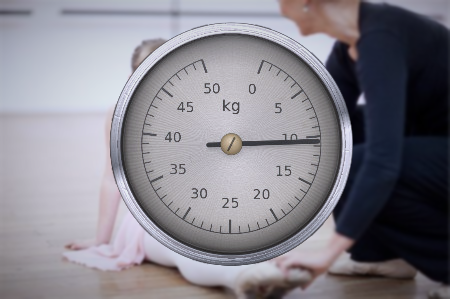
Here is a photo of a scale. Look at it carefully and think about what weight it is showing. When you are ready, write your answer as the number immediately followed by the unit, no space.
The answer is 10.5kg
